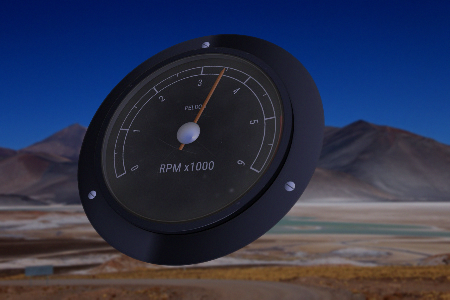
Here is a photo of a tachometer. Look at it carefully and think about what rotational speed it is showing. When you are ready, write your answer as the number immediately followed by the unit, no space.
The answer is 3500rpm
